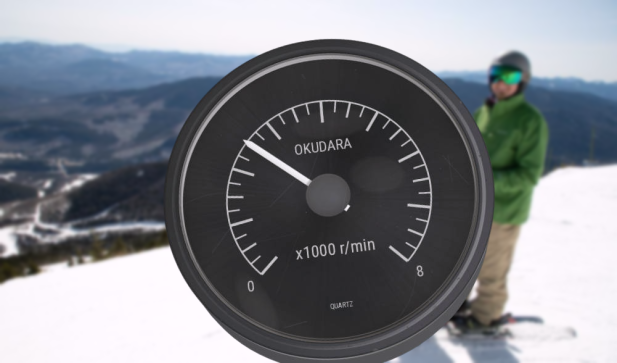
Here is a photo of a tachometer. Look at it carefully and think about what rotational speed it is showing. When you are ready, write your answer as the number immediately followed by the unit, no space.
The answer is 2500rpm
